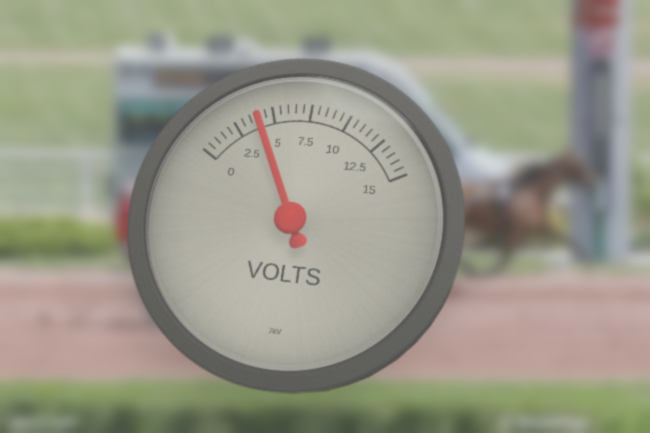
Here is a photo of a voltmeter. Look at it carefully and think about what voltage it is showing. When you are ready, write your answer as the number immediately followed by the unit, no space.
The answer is 4V
